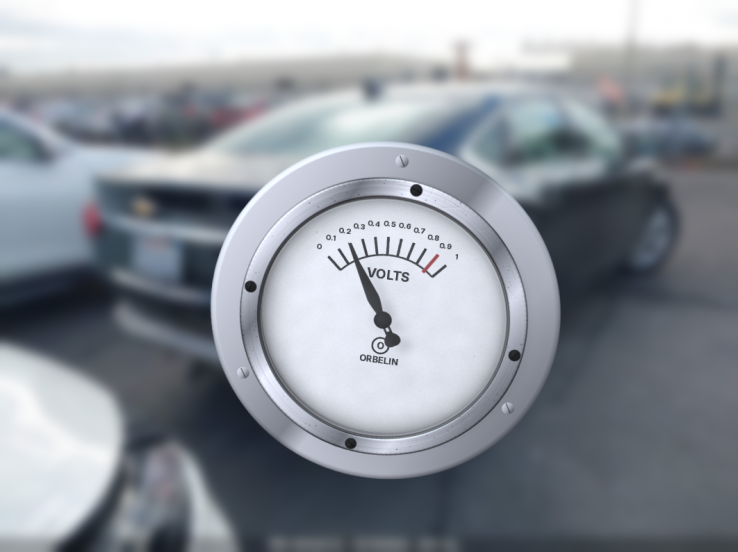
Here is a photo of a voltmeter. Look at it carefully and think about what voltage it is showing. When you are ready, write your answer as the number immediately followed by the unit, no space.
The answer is 0.2V
